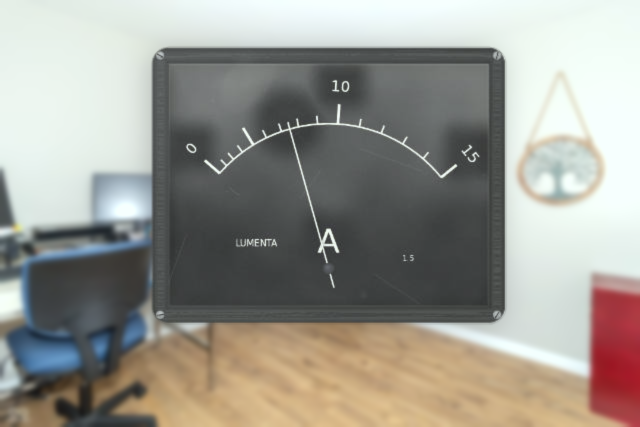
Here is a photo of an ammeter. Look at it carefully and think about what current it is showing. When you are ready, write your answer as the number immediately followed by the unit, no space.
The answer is 7.5A
